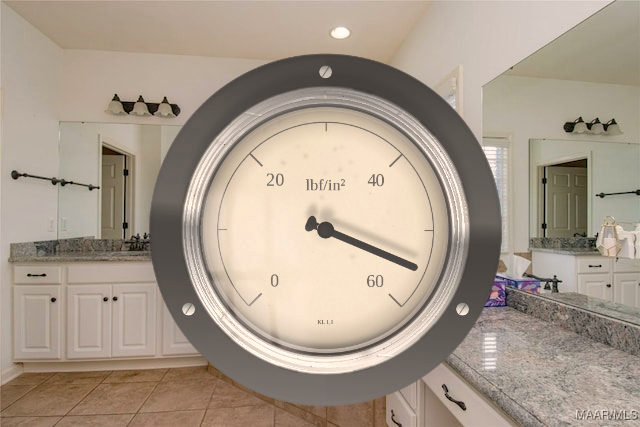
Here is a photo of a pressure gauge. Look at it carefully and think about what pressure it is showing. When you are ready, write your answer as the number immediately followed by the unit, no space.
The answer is 55psi
